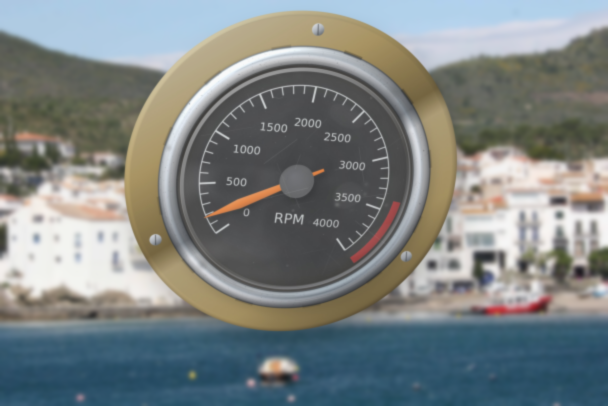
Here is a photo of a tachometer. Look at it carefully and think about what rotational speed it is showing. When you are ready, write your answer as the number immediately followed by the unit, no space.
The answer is 200rpm
